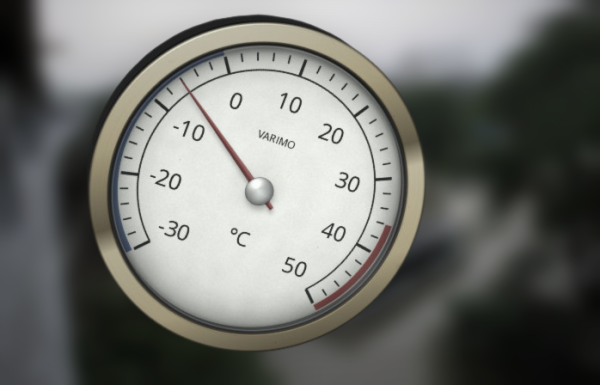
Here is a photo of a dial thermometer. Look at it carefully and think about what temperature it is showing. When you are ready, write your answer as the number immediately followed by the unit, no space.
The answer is -6°C
